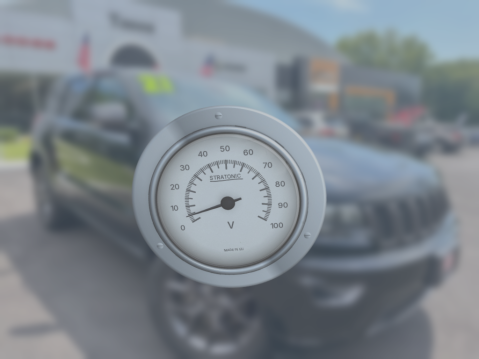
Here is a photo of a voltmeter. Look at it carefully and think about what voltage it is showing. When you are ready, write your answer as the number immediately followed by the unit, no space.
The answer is 5V
